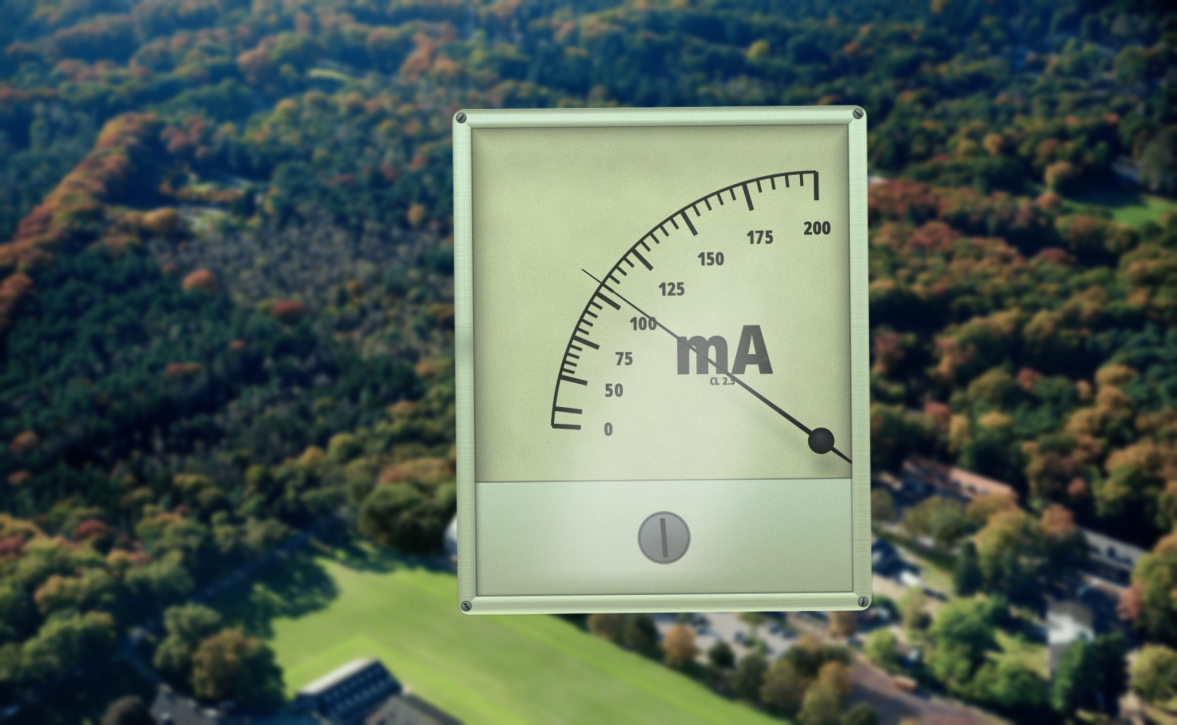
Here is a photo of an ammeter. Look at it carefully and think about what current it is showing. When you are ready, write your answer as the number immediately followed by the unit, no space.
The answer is 105mA
